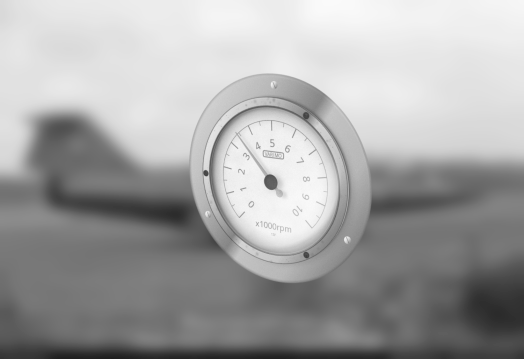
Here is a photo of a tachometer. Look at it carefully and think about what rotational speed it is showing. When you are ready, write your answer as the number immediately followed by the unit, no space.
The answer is 3500rpm
